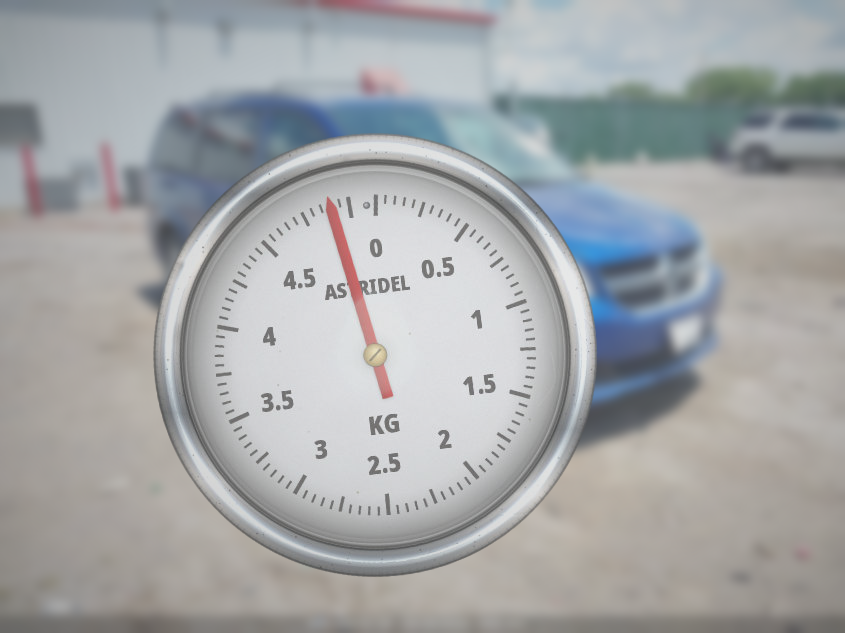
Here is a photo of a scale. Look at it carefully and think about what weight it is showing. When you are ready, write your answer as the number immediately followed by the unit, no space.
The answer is 4.9kg
